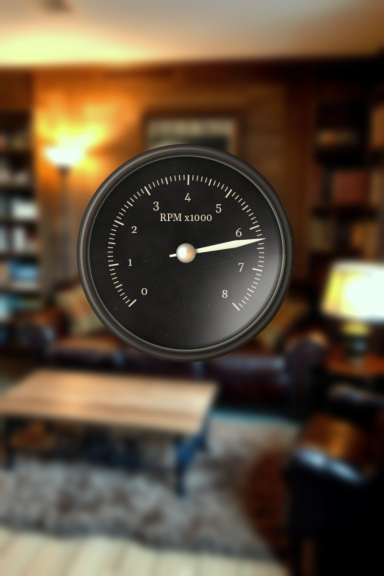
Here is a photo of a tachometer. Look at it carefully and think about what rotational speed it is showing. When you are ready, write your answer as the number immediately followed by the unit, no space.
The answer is 6300rpm
